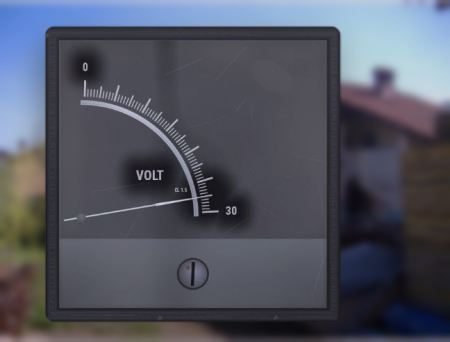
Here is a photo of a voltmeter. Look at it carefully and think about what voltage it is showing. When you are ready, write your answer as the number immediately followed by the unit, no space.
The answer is 27.5V
